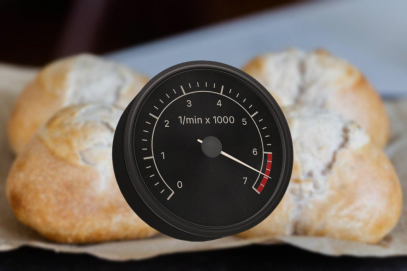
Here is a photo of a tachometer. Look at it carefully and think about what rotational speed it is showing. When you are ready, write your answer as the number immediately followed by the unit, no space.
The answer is 6600rpm
